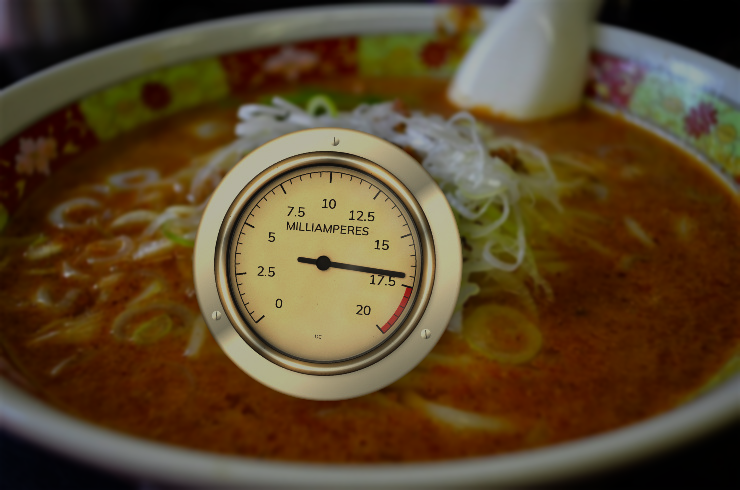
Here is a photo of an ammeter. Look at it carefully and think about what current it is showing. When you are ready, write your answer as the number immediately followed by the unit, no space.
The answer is 17mA
